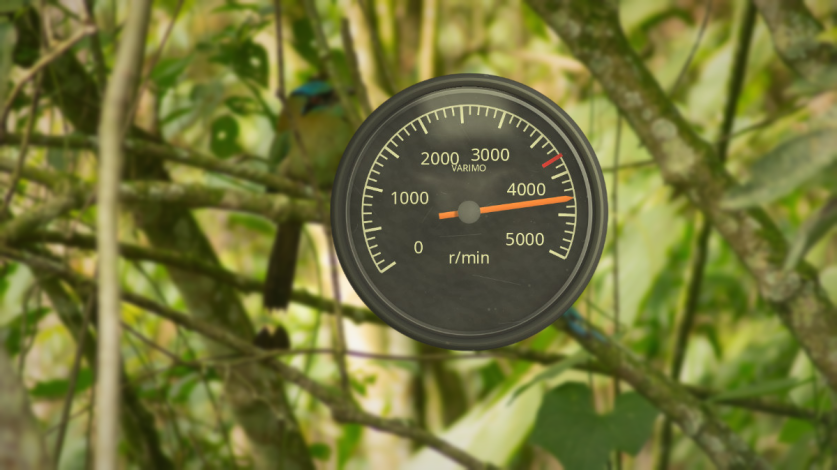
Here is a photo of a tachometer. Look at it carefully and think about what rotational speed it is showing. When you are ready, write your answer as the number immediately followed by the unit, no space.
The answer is 4300rpm
